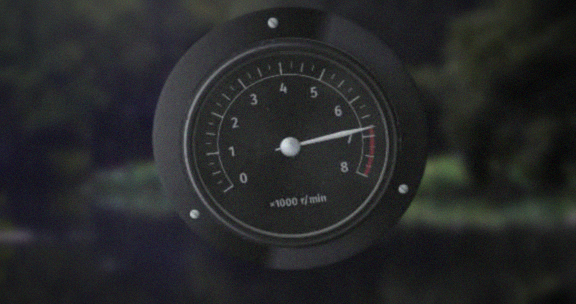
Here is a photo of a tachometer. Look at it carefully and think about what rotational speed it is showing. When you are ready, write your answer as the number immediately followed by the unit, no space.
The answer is 6750rpm
